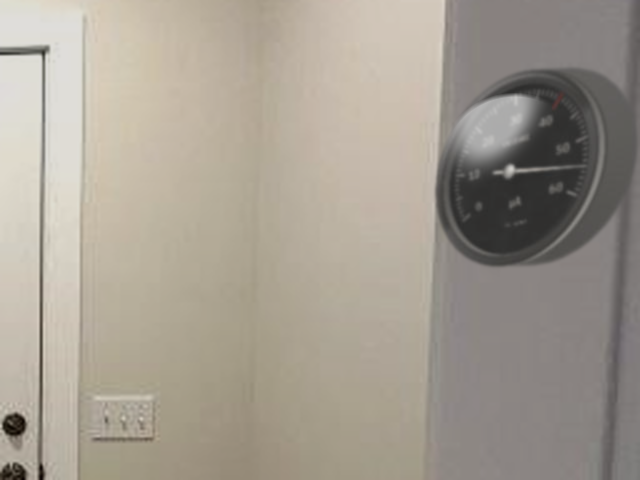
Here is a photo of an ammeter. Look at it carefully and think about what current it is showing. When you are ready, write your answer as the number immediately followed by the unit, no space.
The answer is 55µA
